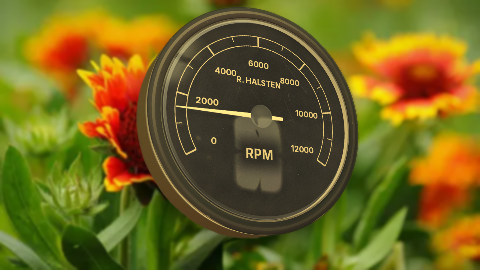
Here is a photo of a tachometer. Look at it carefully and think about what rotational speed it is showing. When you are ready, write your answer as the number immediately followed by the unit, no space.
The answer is 1500rpm
